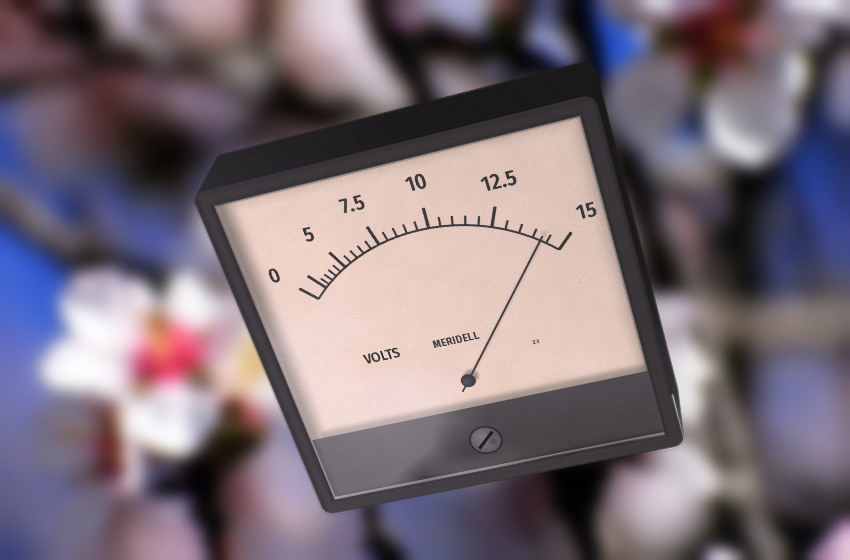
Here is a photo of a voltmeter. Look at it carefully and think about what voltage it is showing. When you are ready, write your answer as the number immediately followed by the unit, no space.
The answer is 14.25V
